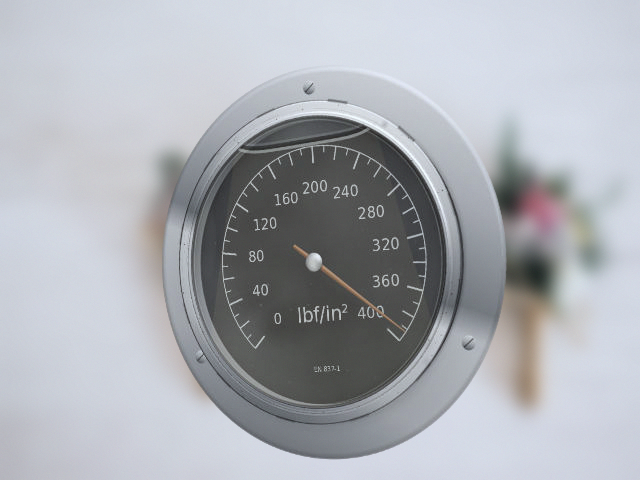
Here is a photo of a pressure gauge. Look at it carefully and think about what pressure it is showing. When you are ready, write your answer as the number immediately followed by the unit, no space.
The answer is 390psi
